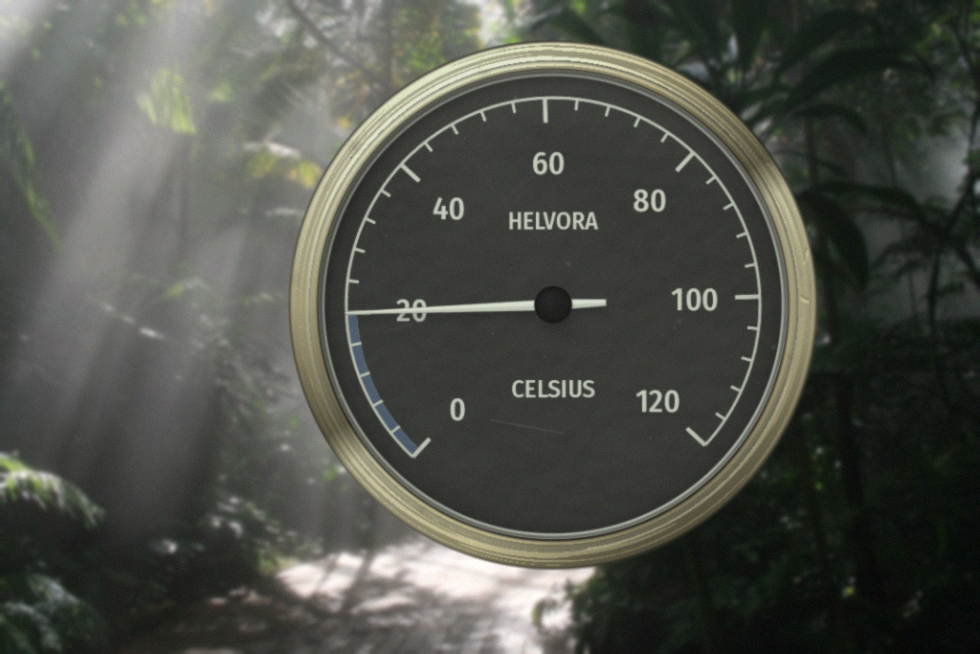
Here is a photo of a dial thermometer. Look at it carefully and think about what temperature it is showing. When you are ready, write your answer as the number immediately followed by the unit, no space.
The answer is 20°C
